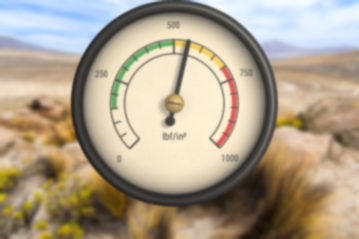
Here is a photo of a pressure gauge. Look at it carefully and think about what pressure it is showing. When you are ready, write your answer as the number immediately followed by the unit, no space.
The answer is 550psi
